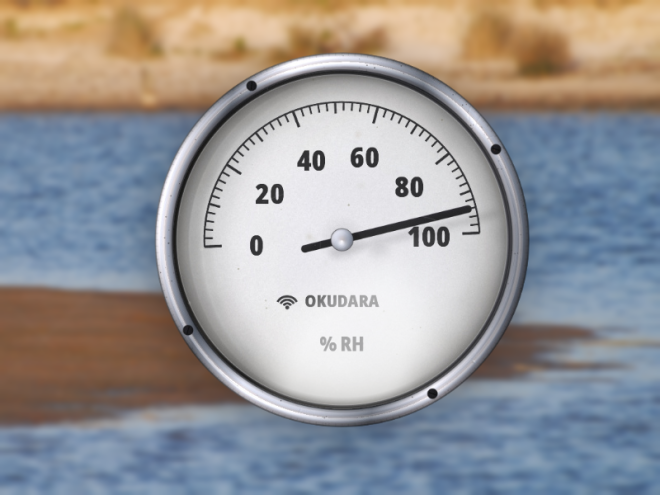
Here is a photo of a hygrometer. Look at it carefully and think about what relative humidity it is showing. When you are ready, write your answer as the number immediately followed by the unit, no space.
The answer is 94%
